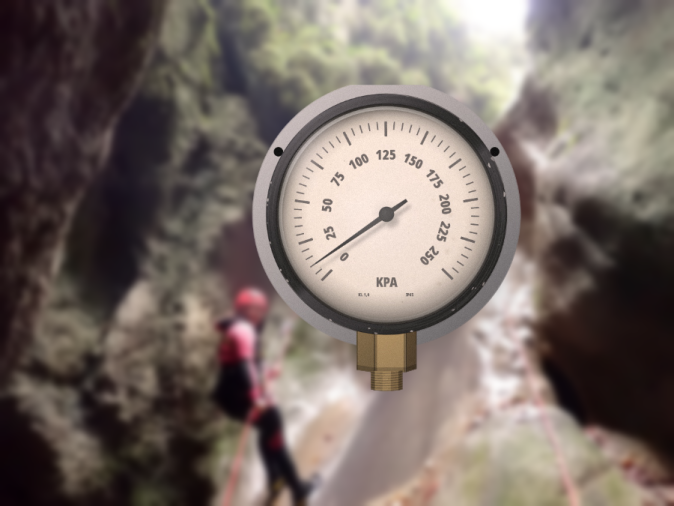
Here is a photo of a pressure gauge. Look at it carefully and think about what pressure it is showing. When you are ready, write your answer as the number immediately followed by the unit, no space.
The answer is 10kPa
